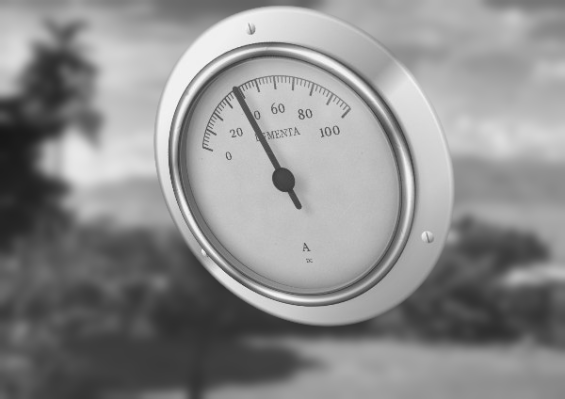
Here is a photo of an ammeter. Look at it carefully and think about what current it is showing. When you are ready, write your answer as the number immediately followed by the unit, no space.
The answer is 40A
